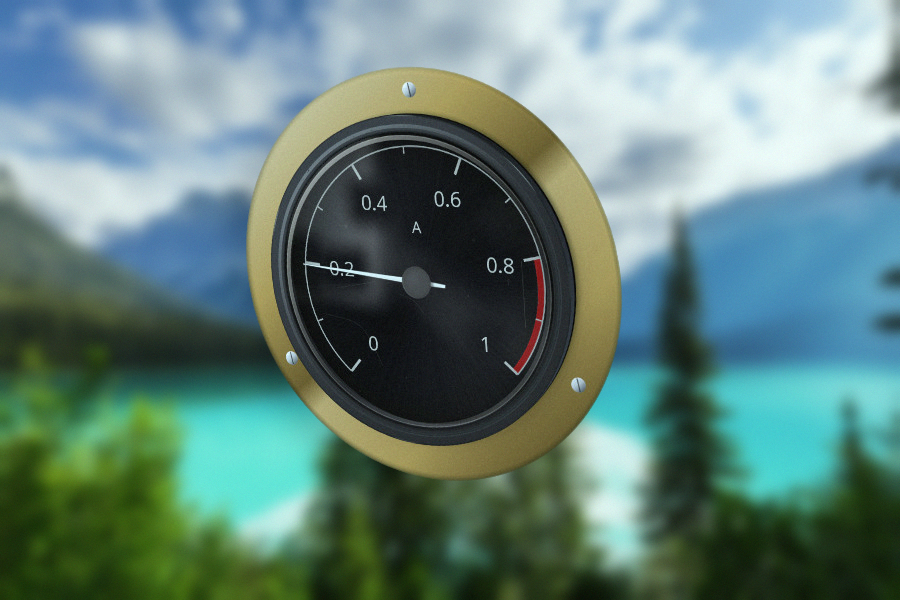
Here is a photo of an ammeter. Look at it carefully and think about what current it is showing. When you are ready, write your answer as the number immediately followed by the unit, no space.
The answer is 0.2A
